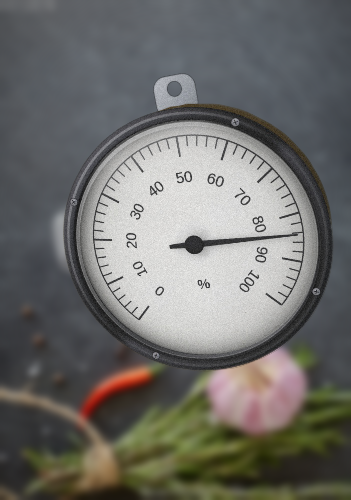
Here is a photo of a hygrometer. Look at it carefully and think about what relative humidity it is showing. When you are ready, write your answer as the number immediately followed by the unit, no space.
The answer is 84%
